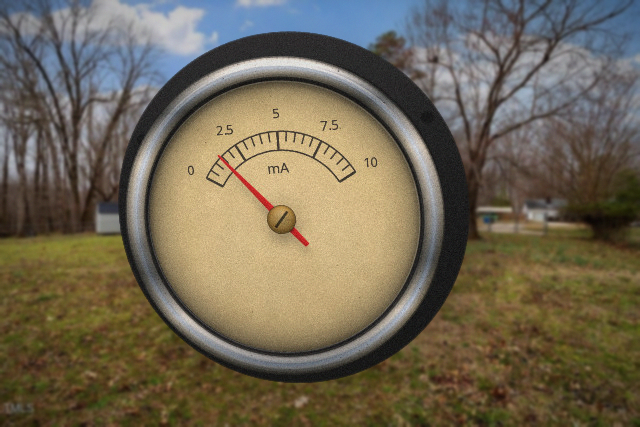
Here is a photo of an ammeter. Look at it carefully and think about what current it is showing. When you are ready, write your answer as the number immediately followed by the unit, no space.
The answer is 1.5mA
